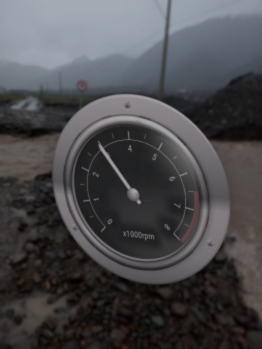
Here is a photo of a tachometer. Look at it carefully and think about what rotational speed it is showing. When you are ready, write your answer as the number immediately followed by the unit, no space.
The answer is 3000rpm
